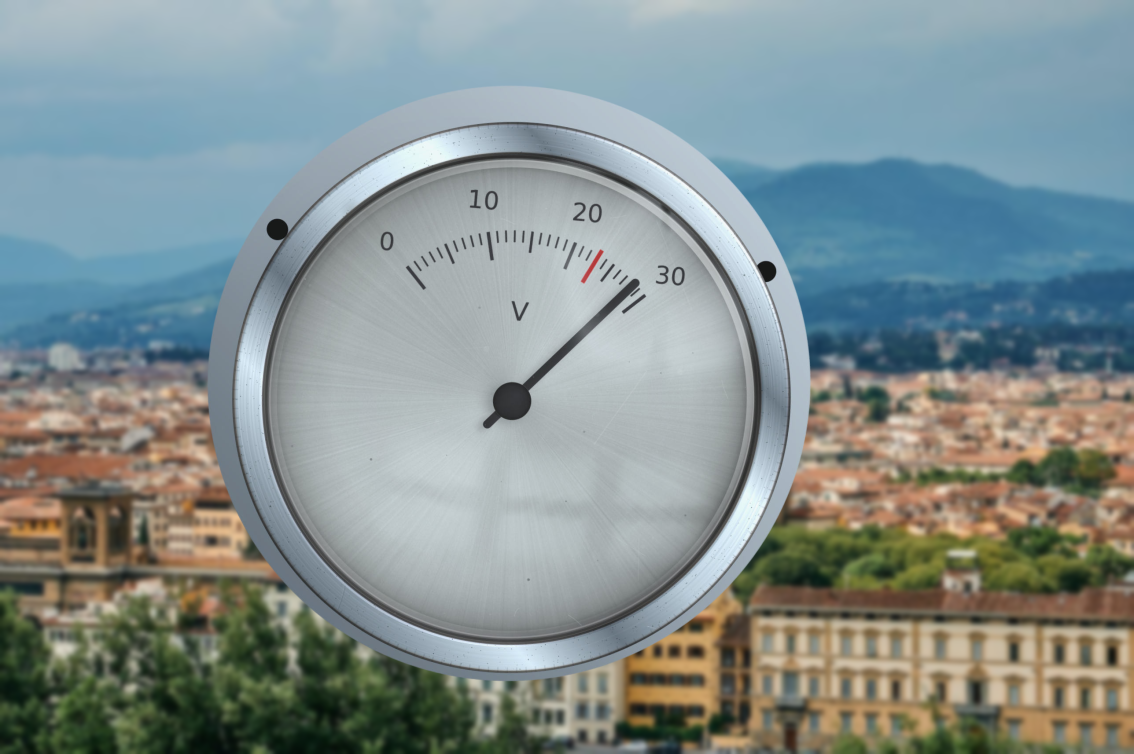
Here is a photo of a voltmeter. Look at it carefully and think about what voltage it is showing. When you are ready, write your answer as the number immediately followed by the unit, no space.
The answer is 28V
